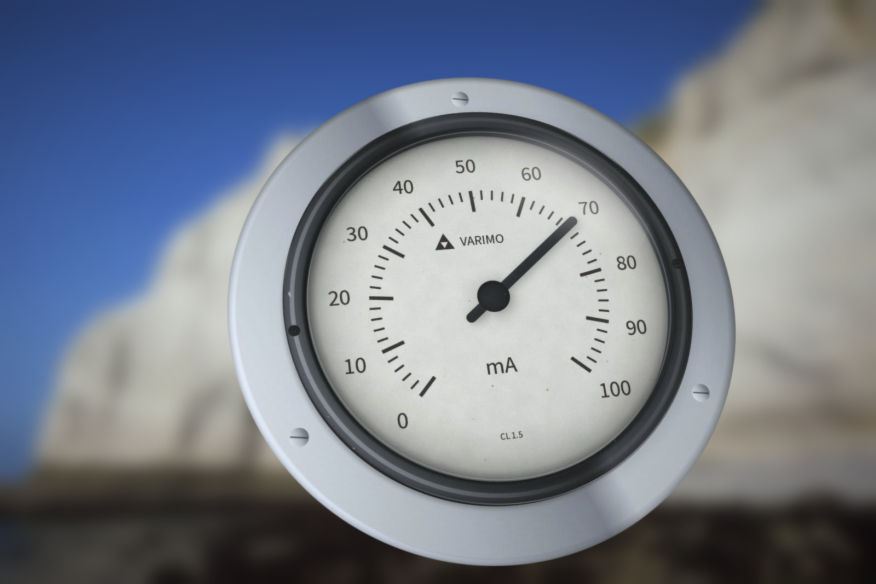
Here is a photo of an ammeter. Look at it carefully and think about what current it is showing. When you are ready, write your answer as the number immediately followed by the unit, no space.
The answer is 70mA
